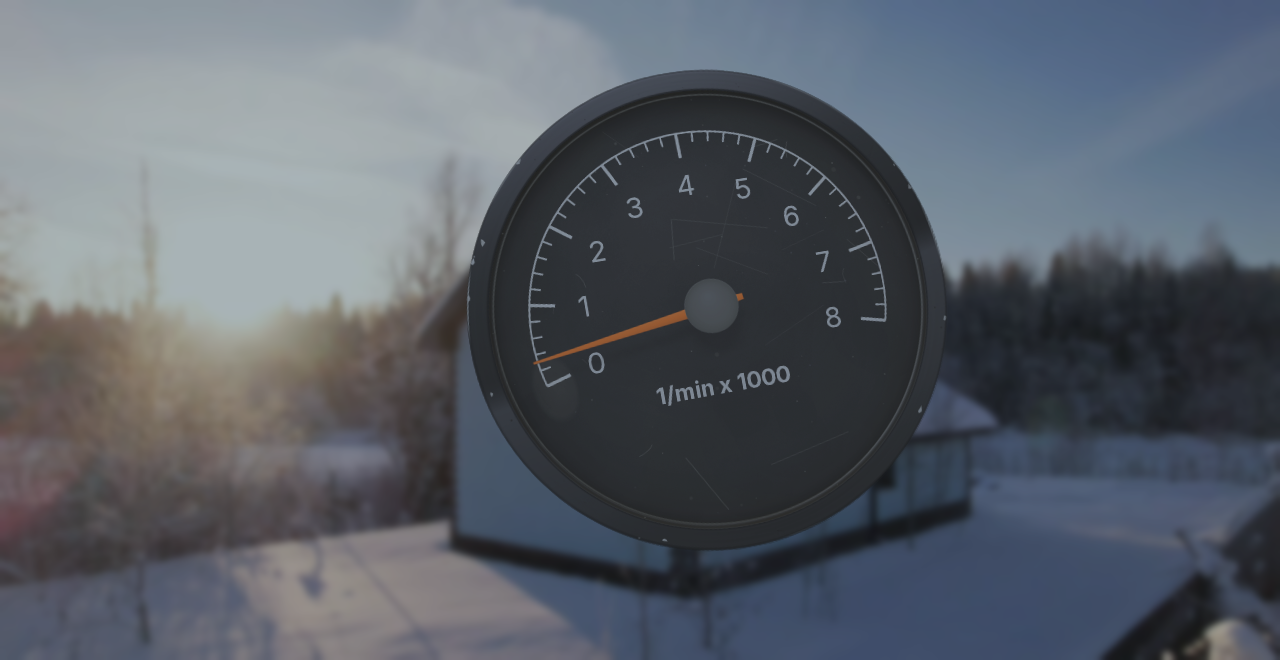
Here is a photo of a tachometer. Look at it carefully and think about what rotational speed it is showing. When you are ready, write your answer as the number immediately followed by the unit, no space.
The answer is 300rpm
